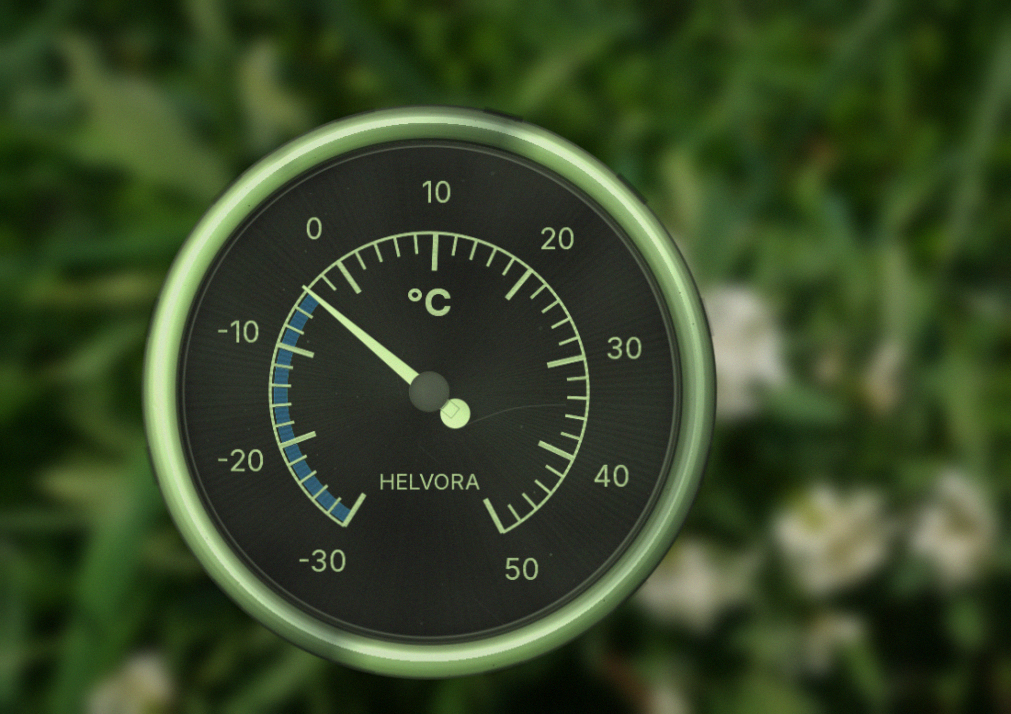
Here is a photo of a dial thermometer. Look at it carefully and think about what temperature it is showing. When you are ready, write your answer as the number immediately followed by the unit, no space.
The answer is -4°C
